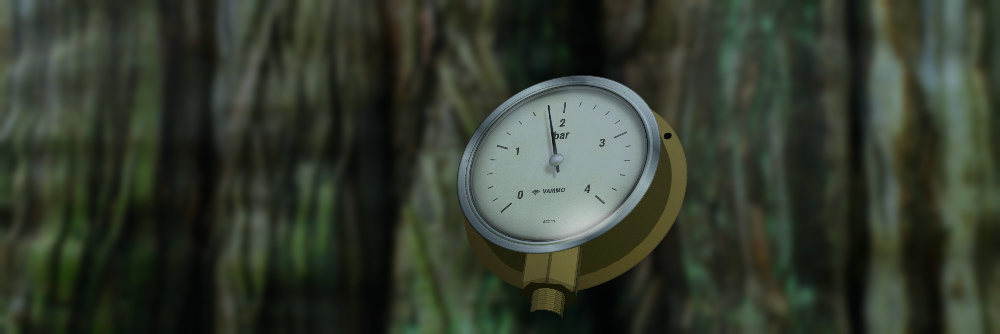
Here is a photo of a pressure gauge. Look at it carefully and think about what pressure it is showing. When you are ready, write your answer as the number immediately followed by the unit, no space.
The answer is 1.8bar
